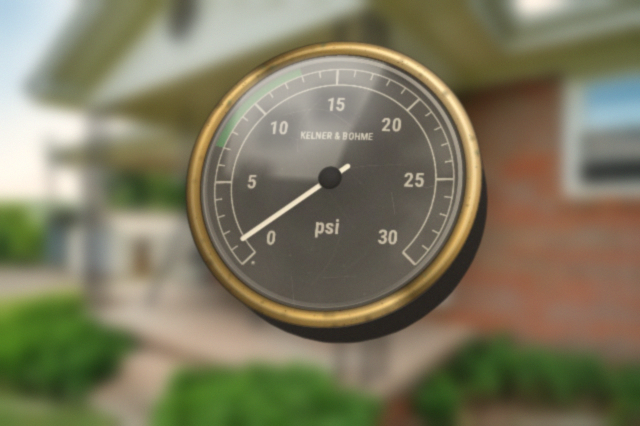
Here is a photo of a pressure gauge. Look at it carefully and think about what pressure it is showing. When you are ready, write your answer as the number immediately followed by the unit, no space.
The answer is 1psi
